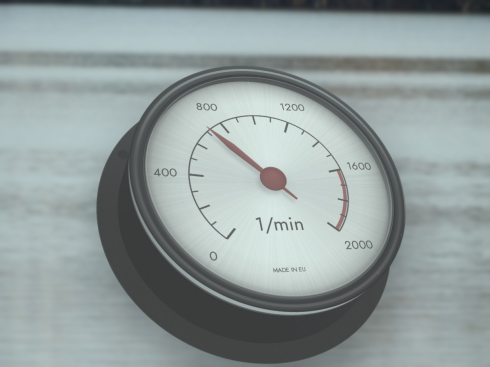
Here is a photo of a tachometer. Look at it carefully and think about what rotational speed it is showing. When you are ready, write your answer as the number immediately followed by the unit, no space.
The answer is 700rpm
